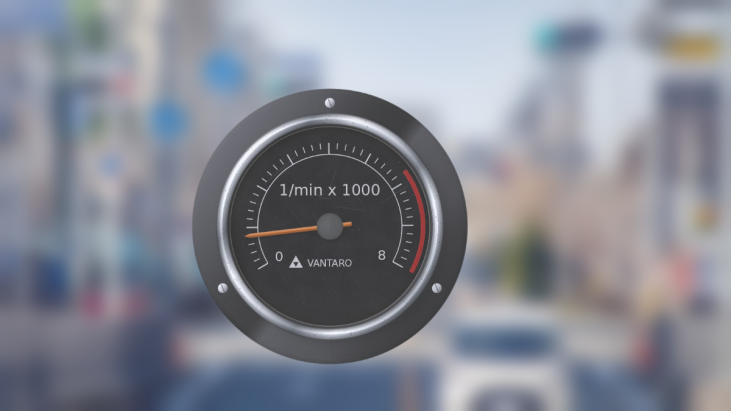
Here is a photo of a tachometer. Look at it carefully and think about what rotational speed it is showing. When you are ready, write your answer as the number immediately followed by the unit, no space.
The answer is 800rpm
